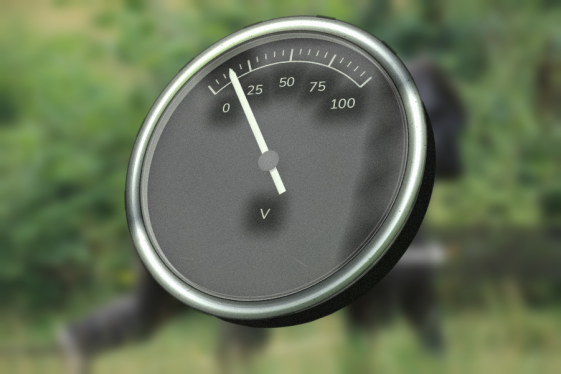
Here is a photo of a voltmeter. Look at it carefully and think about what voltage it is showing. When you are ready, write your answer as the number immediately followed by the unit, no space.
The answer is 15V
